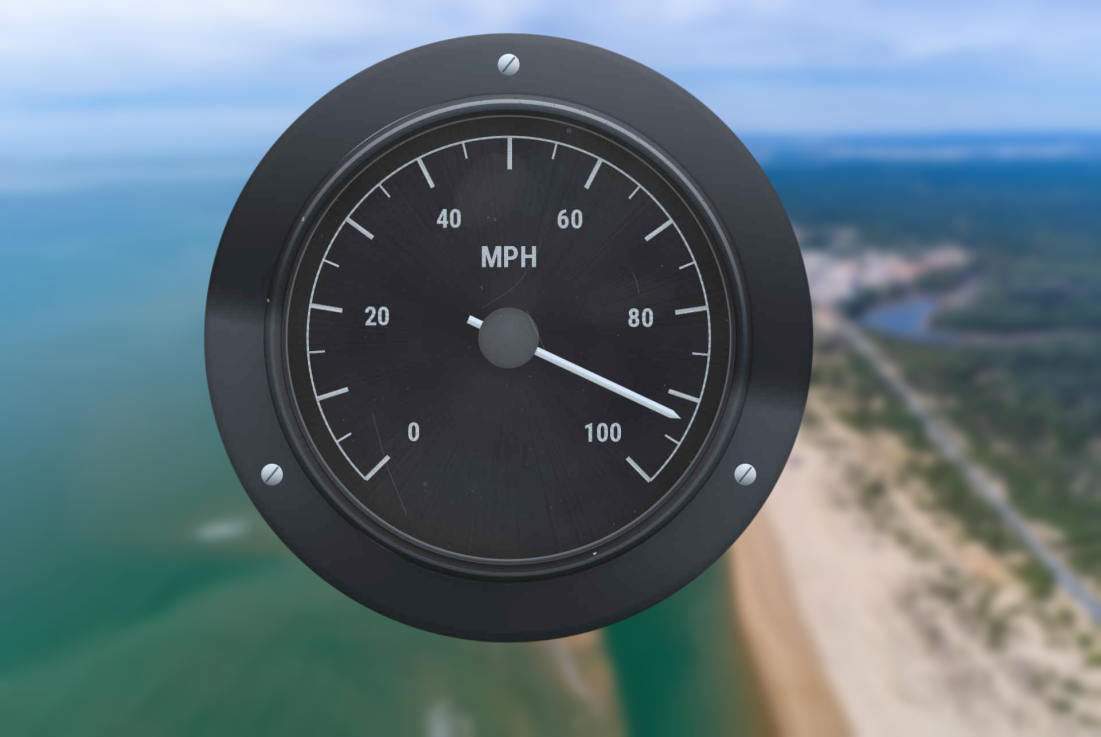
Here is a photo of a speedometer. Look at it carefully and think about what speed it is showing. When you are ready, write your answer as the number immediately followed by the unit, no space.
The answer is 92.5mph
